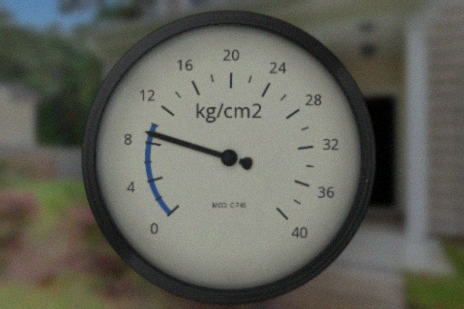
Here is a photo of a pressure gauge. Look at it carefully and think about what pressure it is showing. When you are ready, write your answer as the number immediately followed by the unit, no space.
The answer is 9kg/cm²
